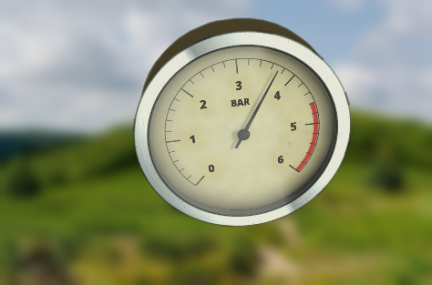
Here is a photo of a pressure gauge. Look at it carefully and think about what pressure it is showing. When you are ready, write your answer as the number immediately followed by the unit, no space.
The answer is 3.7bar
